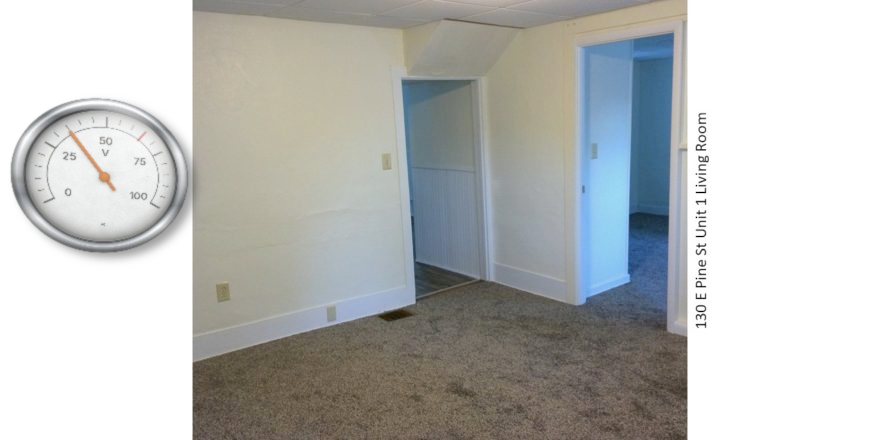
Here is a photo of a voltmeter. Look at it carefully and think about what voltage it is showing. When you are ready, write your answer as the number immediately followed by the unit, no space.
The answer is 35V
